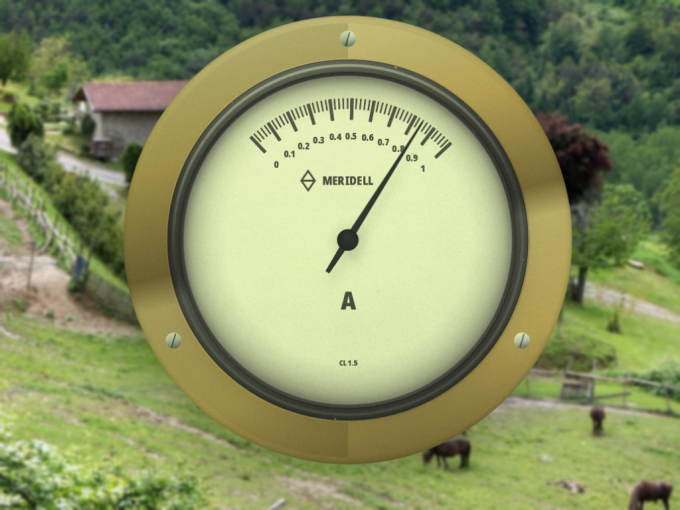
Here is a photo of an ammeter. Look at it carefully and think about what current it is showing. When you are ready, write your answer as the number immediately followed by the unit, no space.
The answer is 0.84A
